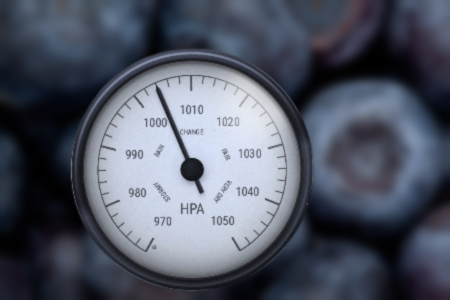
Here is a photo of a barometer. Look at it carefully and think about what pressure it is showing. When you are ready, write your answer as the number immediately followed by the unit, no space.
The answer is 1004hPa
